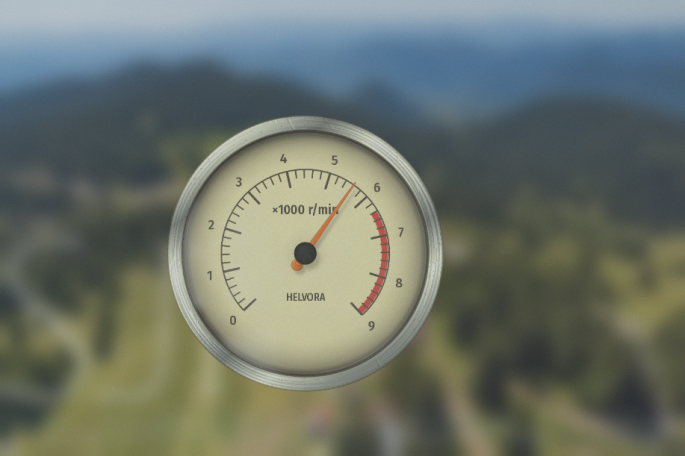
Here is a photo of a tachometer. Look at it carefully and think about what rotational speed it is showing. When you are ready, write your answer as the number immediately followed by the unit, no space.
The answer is 5600rpm
